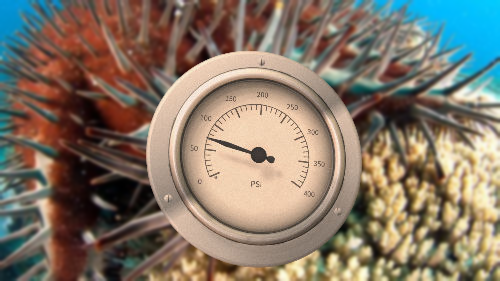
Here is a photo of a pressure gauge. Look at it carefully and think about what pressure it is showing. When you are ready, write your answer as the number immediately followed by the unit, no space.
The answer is 70psi
